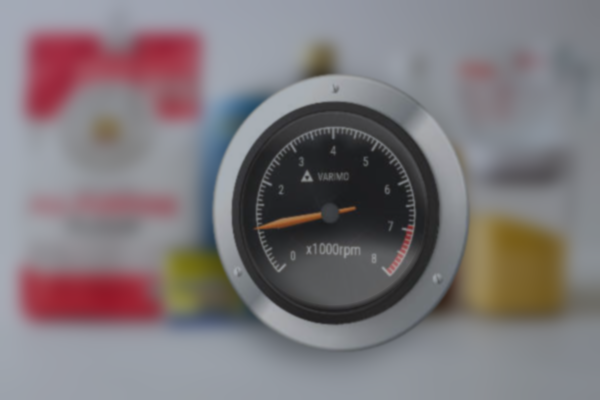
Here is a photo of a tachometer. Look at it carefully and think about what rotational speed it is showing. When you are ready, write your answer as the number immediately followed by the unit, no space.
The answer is 1000rpm
